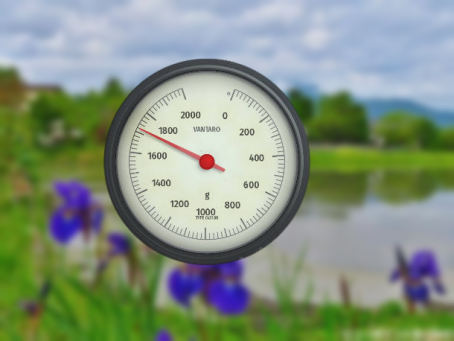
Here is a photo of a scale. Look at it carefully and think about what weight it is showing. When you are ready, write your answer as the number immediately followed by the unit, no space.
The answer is 1720g
